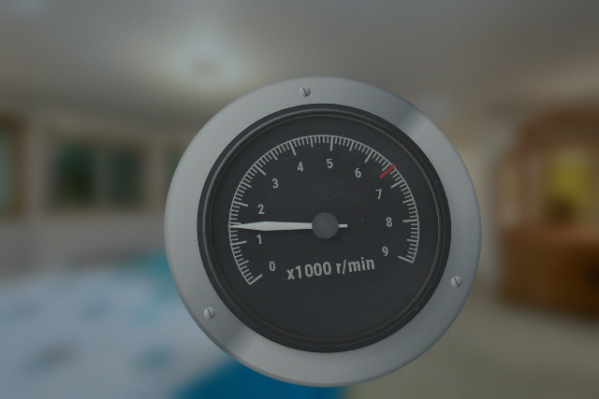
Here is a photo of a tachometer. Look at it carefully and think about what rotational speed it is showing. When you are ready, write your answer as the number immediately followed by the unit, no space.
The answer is 1400rpm
